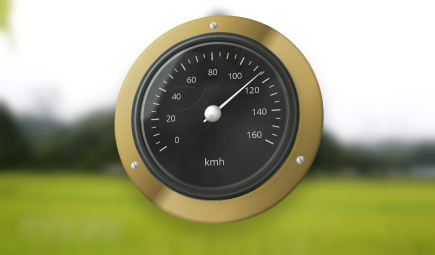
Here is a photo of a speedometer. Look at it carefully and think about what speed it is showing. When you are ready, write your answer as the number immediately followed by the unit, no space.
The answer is 115km/h
